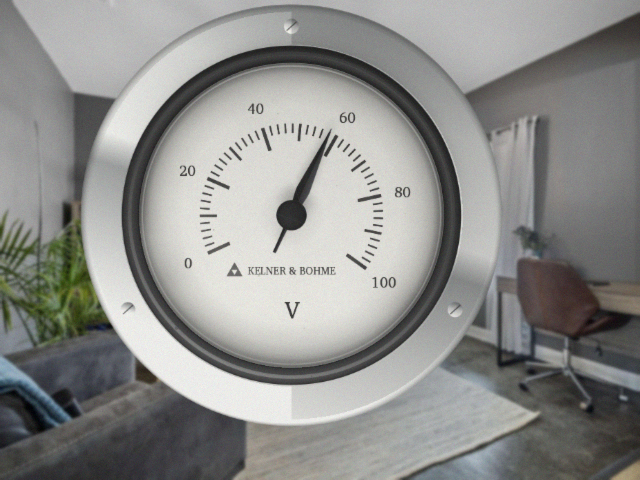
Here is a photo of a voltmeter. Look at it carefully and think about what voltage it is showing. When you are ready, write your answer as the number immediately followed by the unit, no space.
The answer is 58V
